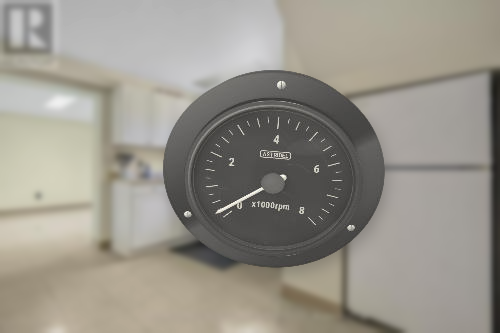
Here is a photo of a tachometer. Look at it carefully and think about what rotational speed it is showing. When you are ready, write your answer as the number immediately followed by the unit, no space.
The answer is 250rpm
